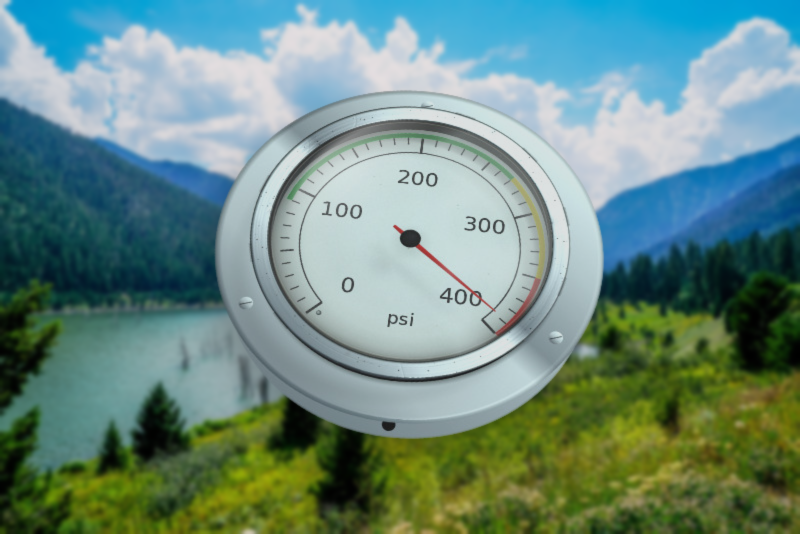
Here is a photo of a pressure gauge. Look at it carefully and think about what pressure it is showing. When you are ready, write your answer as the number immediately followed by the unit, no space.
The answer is 390psi
